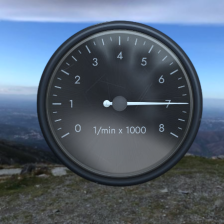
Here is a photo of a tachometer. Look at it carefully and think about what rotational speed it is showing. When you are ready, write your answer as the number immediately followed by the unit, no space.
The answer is 7000rpm
